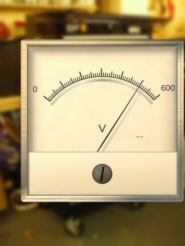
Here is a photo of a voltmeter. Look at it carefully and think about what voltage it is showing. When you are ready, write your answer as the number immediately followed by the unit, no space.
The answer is 500V
